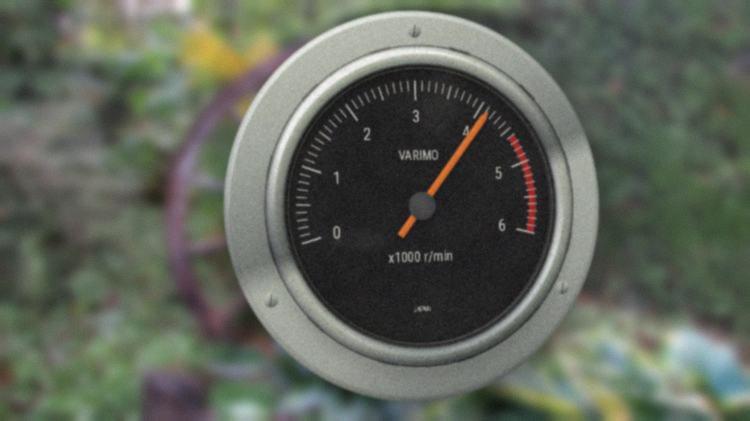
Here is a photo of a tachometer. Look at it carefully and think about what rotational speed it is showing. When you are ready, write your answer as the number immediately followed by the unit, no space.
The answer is 4100rpm
